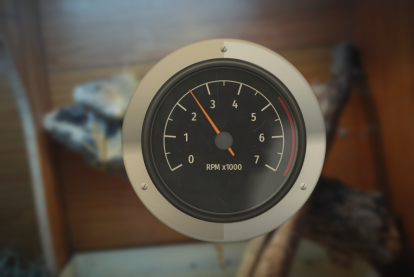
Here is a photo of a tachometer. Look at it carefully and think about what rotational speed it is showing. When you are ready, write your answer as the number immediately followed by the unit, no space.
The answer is 2500rpm
